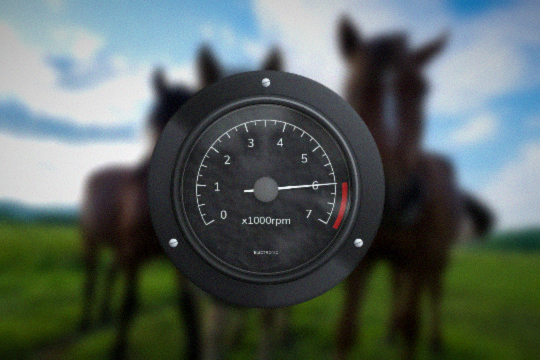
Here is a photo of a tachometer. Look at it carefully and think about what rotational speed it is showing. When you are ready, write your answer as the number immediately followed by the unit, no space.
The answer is 6000rpm
